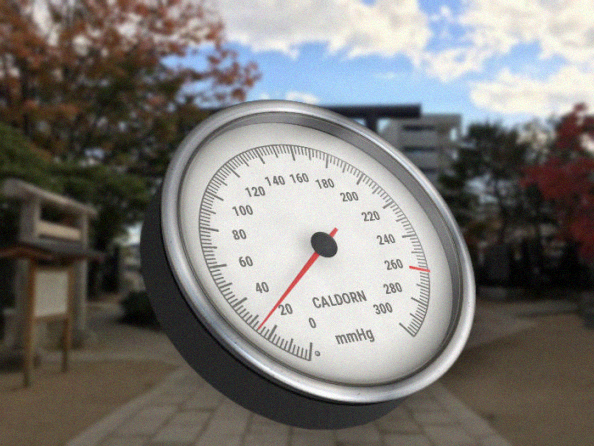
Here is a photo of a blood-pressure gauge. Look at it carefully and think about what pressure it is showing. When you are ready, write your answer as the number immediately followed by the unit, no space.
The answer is 26mmHg
